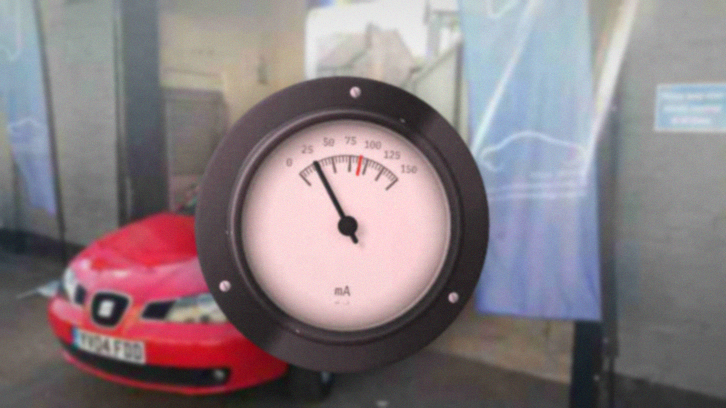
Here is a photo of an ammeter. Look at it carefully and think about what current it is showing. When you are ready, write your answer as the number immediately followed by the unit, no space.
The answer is 25mA
